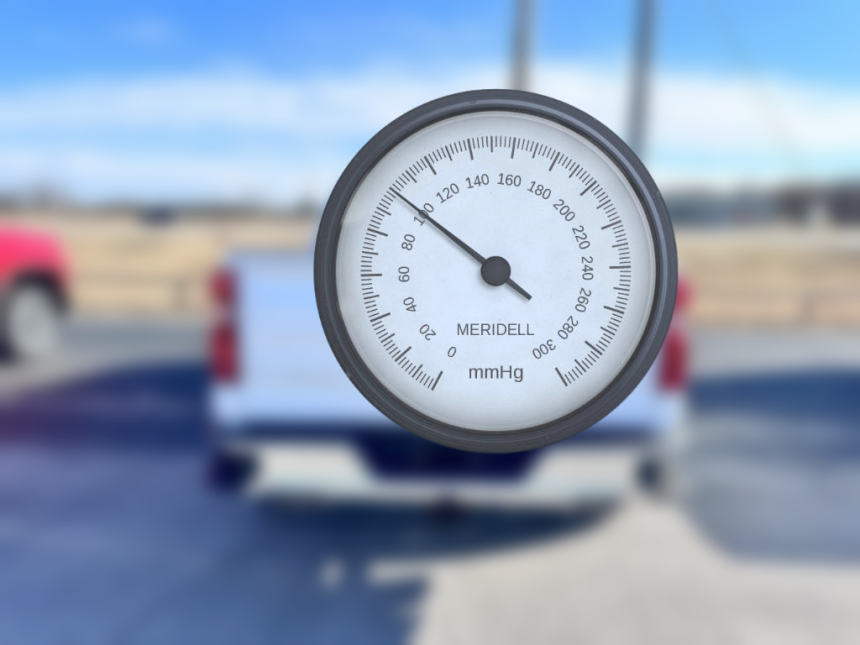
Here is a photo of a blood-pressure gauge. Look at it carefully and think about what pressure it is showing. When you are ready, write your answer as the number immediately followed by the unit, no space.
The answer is 100mmHg
